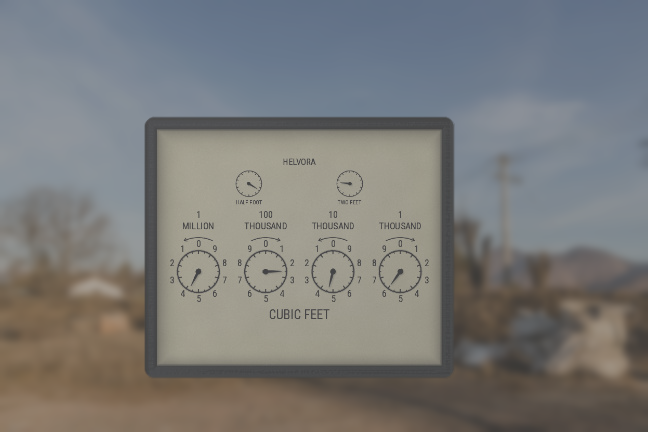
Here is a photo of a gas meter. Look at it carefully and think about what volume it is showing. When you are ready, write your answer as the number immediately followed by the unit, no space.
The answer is 424600ft³
